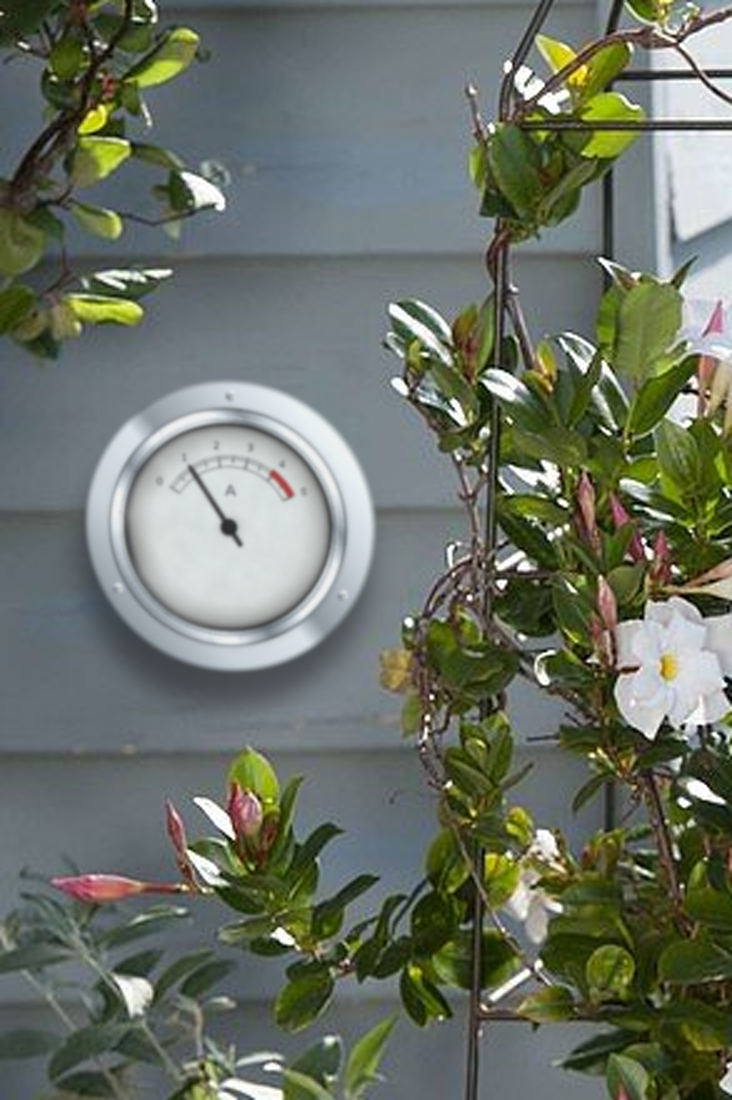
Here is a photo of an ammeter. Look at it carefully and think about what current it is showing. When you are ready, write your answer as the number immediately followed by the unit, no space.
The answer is 1A
